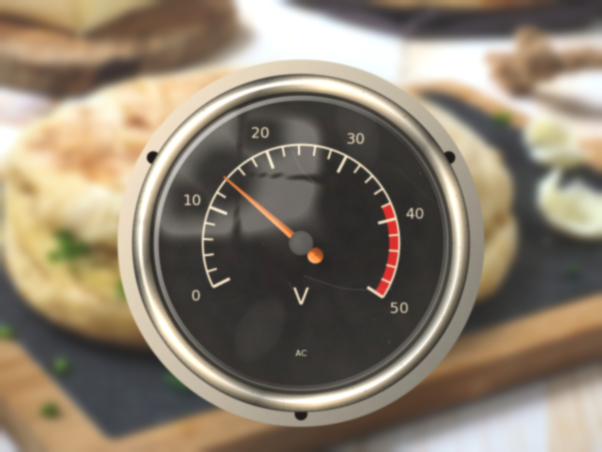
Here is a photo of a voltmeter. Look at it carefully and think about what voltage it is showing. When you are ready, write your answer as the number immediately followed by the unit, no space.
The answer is 14V
